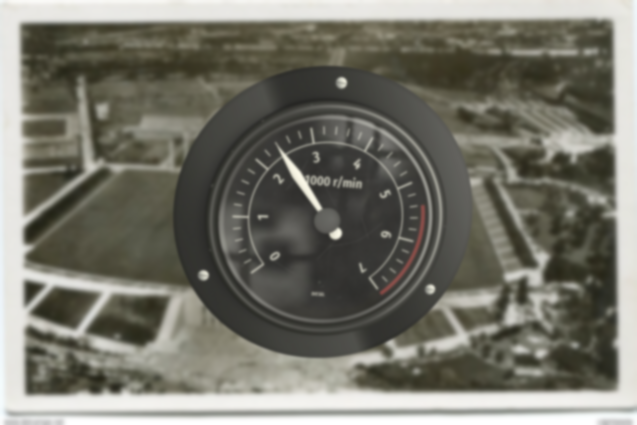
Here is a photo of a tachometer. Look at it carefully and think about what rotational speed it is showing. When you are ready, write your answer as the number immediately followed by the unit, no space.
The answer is 2400rpm
